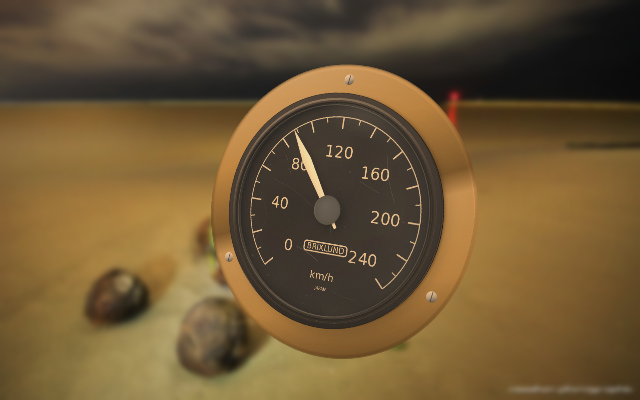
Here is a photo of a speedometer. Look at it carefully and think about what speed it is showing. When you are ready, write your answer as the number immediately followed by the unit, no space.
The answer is 90km/h
